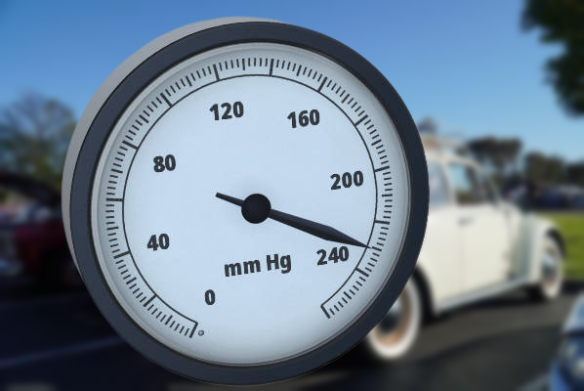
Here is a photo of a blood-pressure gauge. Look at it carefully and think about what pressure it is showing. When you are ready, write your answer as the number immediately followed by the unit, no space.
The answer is 230mmHg
